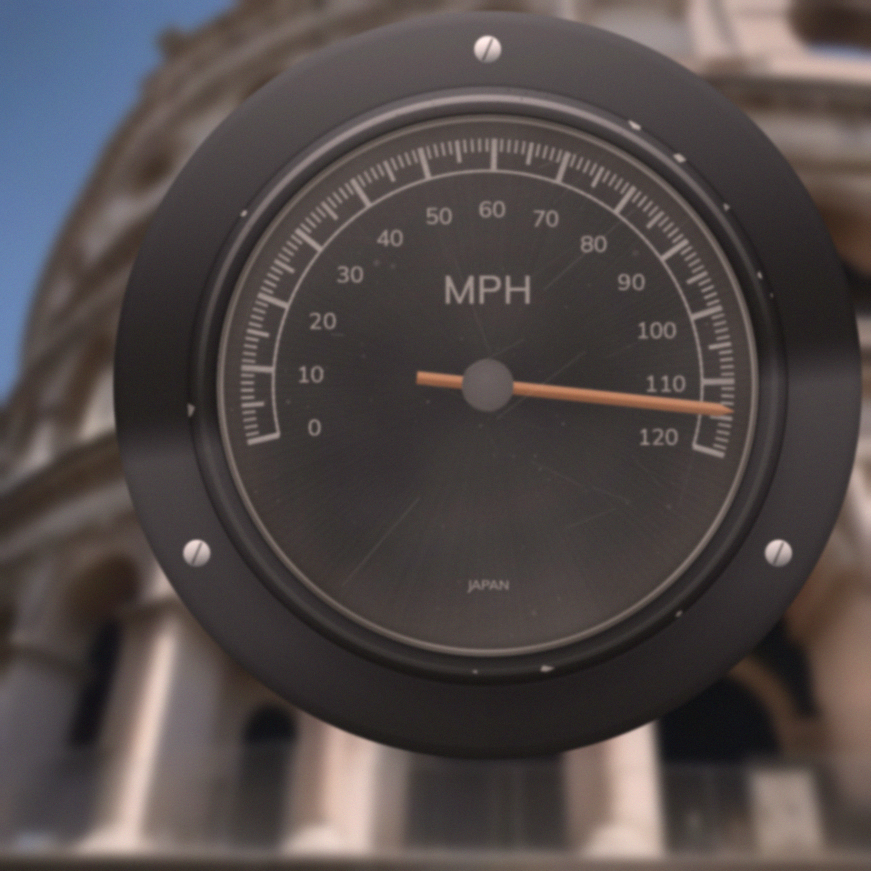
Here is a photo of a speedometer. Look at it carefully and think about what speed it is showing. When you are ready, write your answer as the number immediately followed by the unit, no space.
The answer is 114mph
